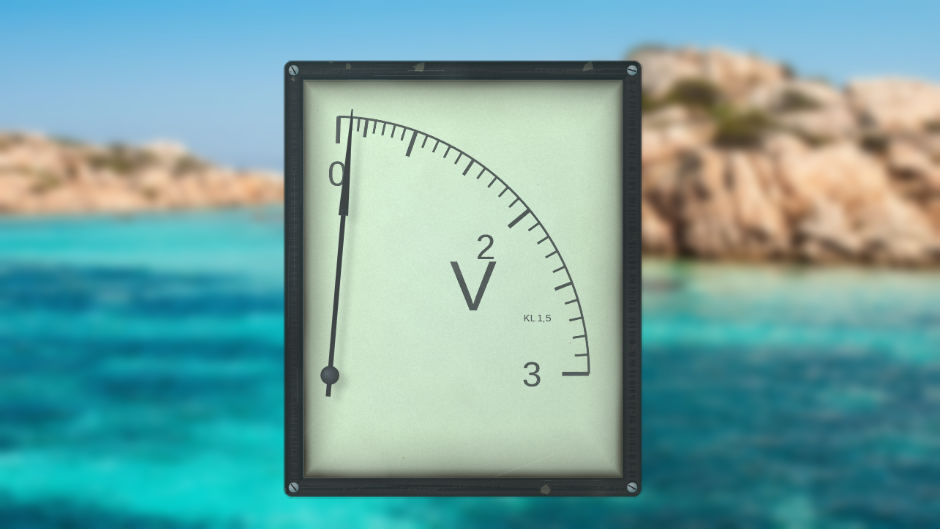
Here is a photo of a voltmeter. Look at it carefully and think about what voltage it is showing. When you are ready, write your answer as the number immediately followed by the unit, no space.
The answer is 0.3V
